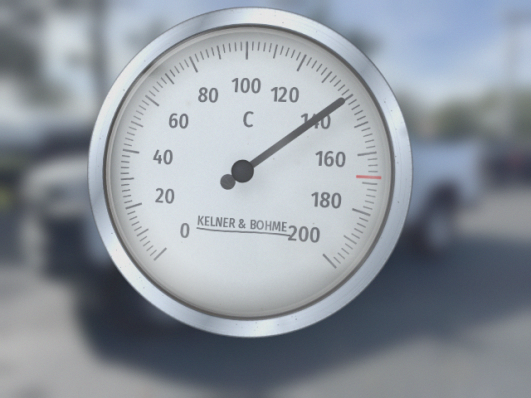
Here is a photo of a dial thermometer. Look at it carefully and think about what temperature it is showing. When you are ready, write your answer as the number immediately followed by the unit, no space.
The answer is 140°C
